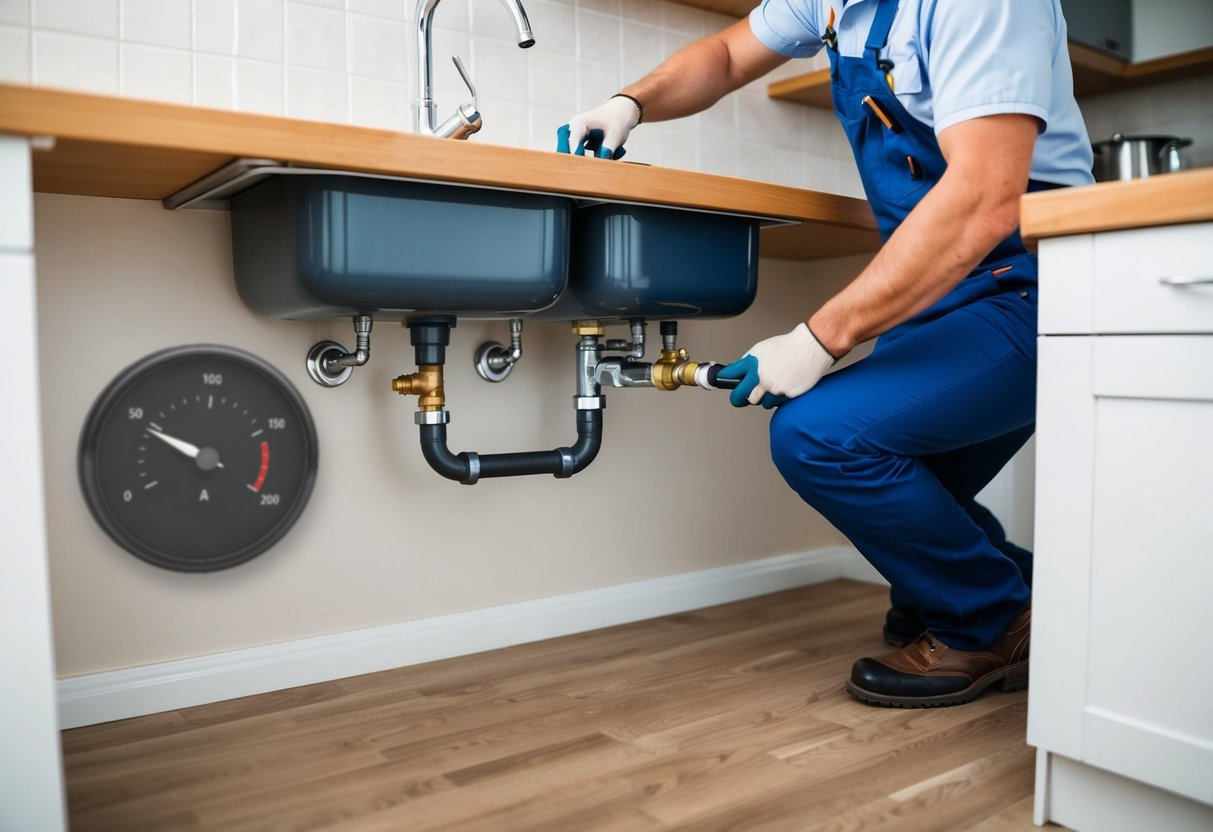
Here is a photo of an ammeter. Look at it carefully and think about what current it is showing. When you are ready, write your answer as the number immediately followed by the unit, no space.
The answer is 45A
